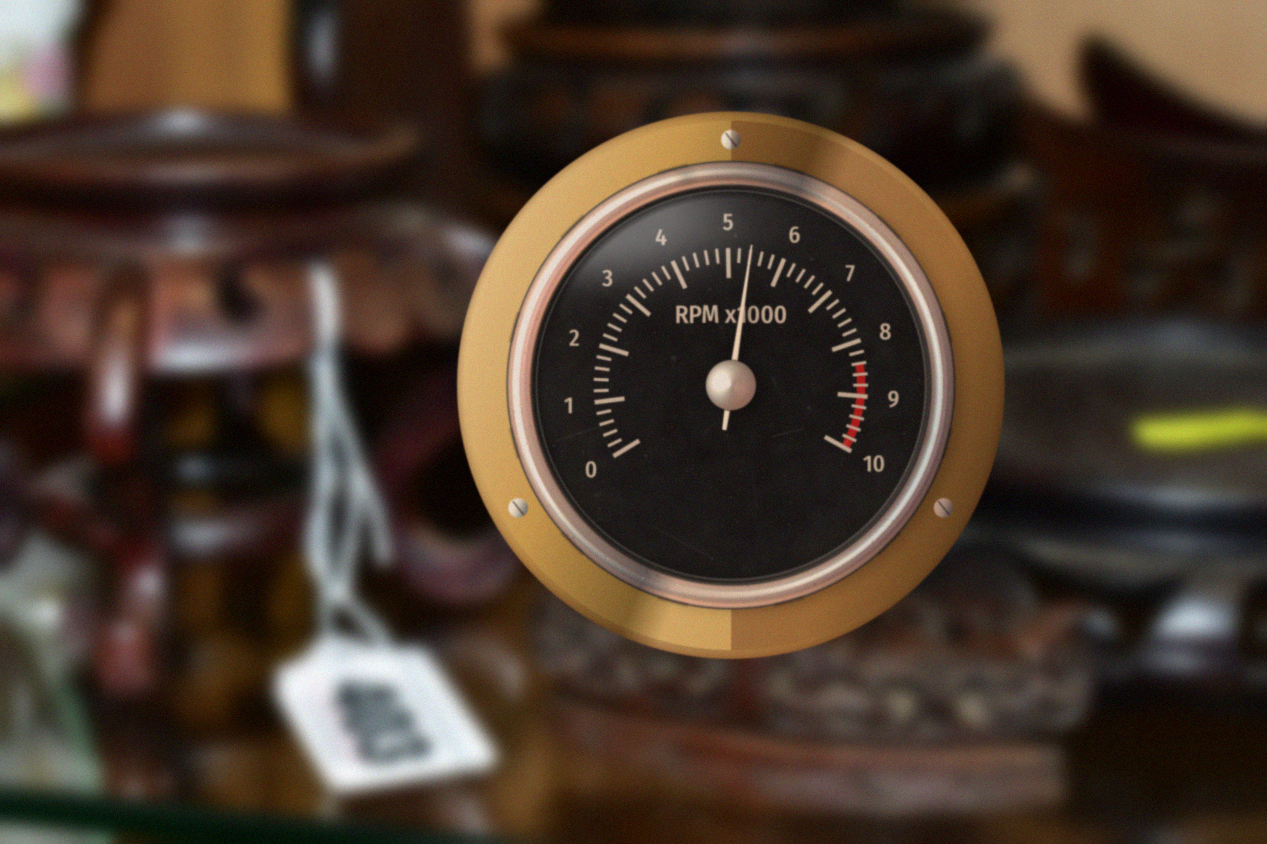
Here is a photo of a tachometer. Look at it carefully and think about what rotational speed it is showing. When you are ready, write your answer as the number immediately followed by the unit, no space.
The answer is 5400rpm
